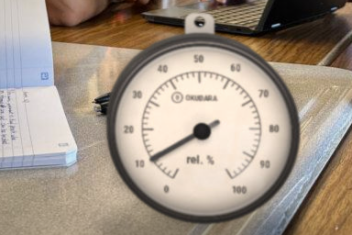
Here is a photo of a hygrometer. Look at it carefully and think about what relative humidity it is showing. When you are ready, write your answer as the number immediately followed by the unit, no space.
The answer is 10%
